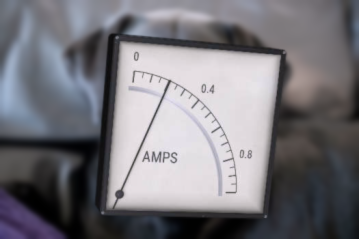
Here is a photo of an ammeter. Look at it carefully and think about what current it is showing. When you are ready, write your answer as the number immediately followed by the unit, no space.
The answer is 0.2A
